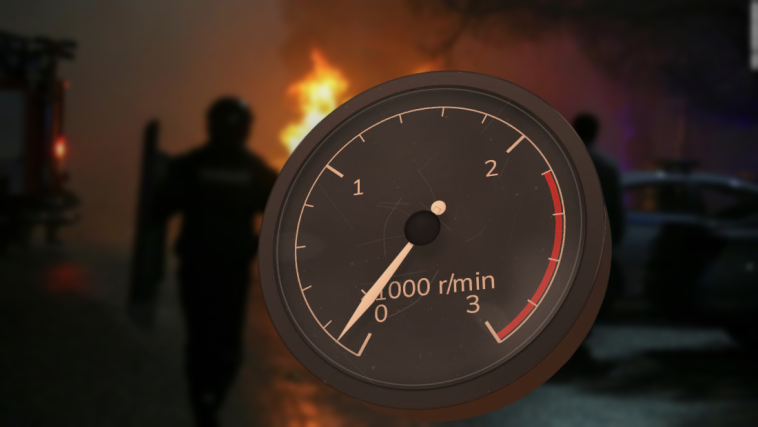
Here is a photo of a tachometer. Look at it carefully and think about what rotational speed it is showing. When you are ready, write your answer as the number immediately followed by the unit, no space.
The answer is 100rpm
